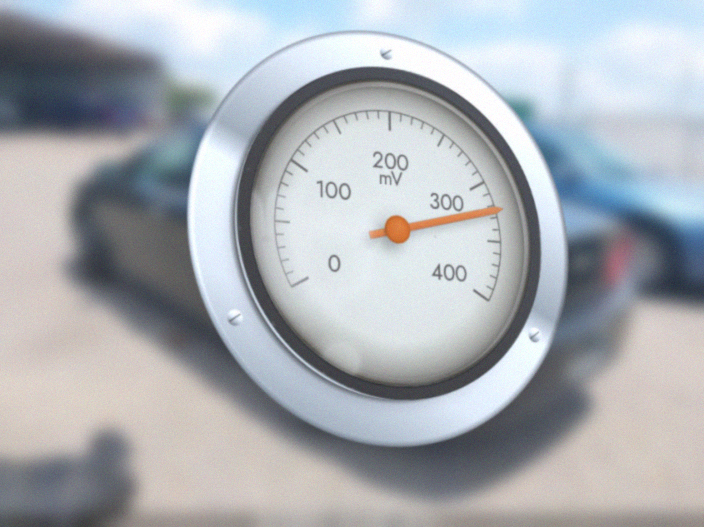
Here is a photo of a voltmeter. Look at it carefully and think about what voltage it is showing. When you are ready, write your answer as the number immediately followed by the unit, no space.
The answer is 325mV
